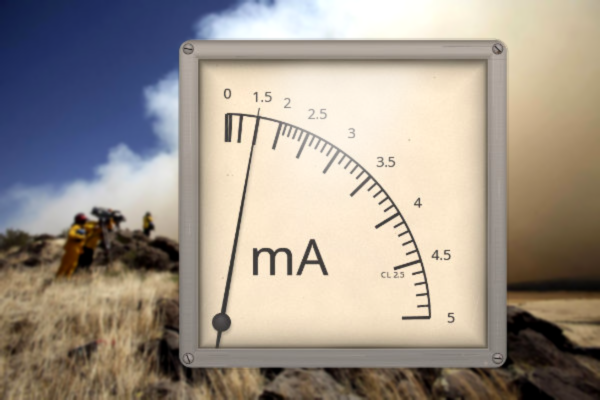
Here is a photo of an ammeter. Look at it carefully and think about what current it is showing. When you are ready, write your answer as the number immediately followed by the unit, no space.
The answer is 1.5mA
